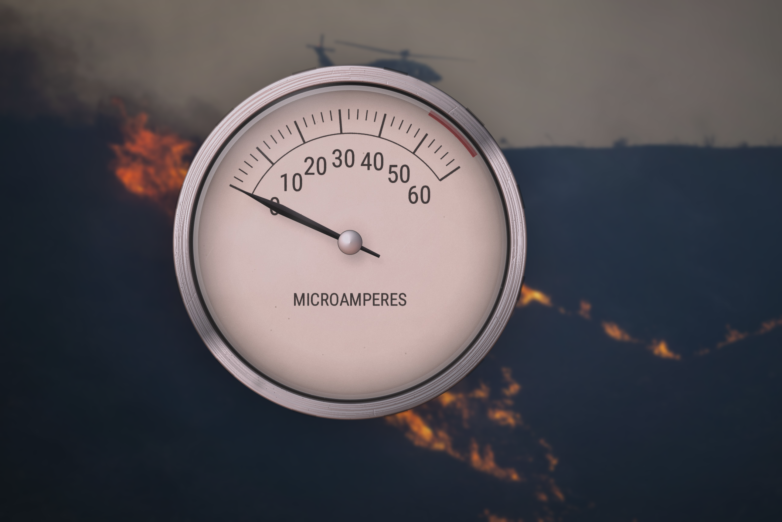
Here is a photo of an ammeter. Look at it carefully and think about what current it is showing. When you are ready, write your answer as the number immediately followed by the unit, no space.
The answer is 0µA
